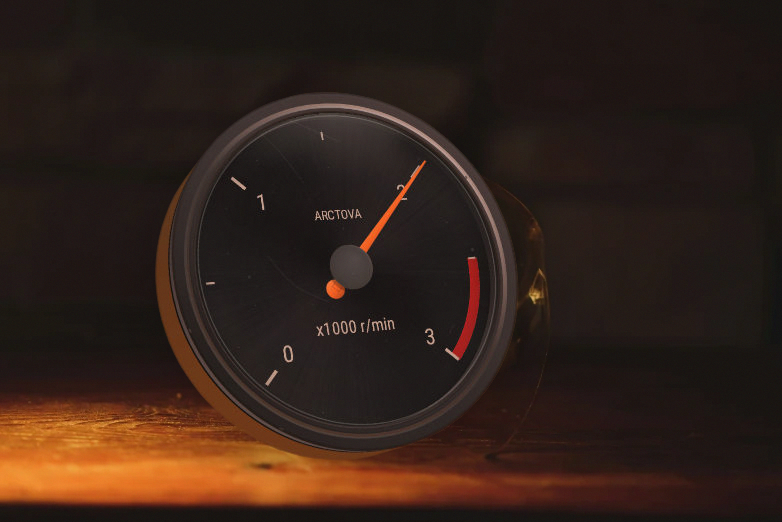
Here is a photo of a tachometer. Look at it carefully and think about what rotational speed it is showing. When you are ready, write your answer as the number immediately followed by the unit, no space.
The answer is 2000rpm
